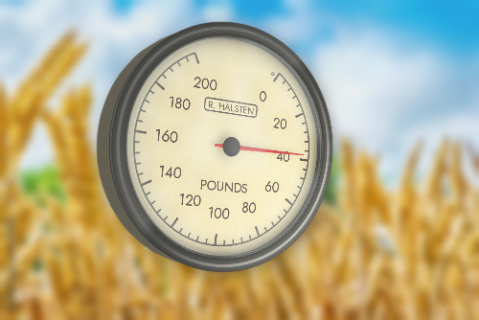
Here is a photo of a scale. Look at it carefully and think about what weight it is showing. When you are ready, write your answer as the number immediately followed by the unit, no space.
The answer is 38lb
